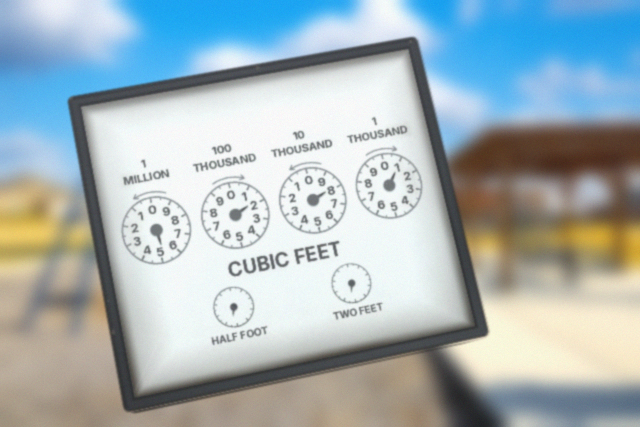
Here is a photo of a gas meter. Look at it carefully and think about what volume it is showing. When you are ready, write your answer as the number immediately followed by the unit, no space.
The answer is 518100ft³
